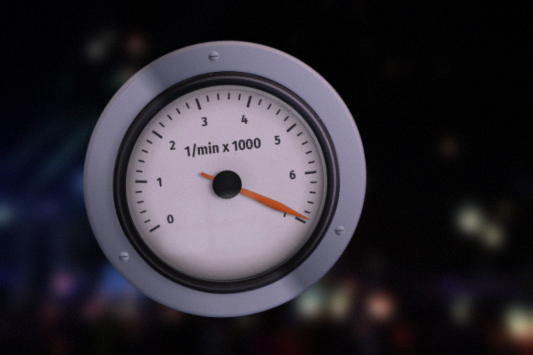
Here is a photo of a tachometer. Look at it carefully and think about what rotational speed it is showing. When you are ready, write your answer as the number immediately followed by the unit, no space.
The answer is 6900rpm
